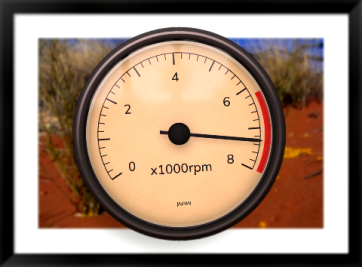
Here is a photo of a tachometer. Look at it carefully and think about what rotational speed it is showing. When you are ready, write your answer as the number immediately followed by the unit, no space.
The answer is 7300rpm
